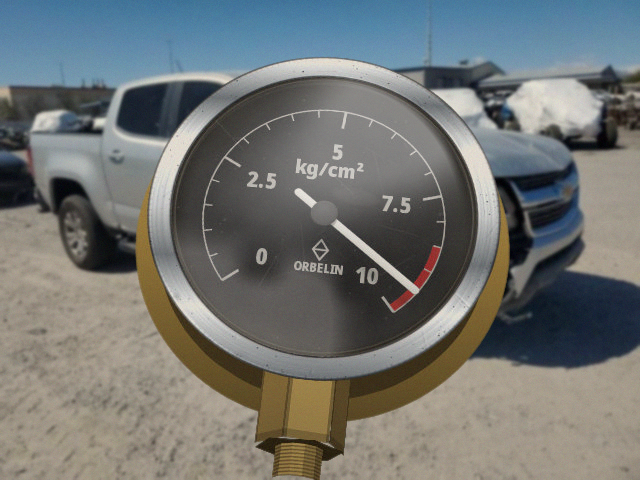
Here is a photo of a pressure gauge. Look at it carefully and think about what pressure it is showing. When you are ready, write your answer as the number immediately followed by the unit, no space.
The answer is 9.5kg/cm²
